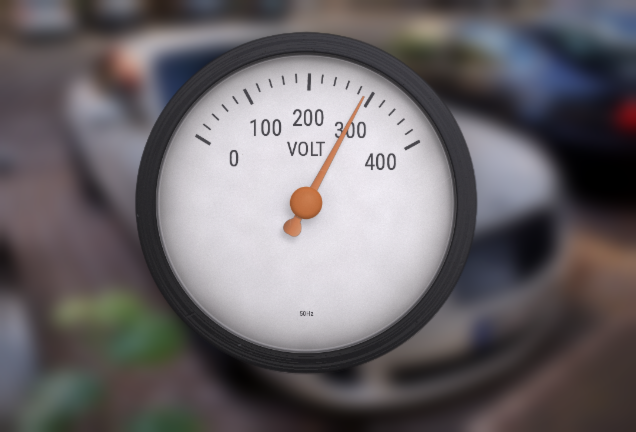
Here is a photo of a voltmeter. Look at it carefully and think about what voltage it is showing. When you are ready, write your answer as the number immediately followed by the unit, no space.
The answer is 290V
